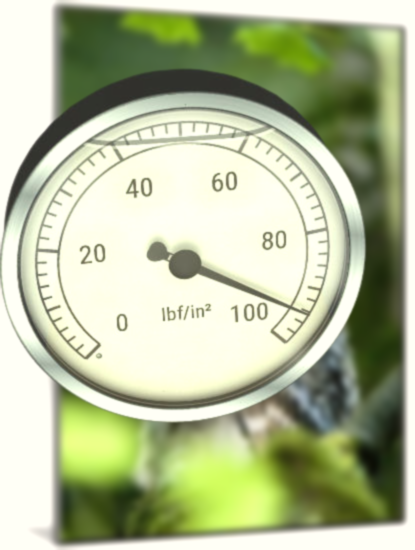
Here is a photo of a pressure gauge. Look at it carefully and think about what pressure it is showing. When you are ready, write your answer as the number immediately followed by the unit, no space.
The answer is 94psi
